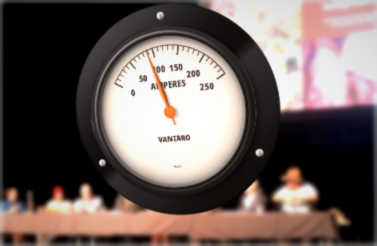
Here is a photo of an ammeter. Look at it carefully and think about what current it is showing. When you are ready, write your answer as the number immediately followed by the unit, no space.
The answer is 90A
